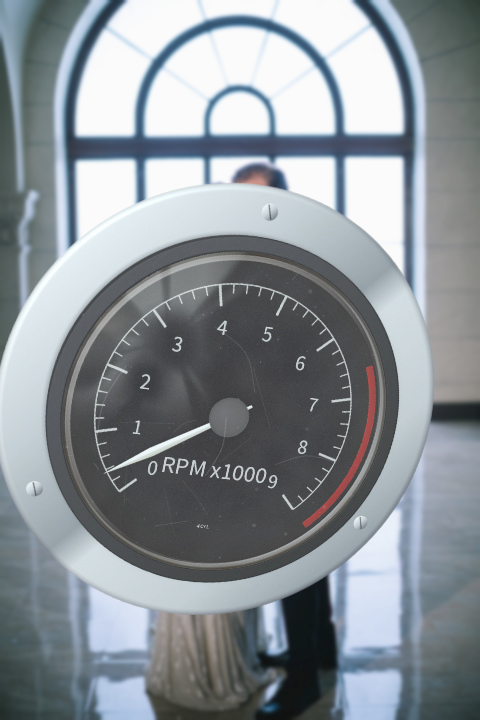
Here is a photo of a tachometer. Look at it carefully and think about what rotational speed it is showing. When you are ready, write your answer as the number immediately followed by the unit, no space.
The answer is 400rpm
